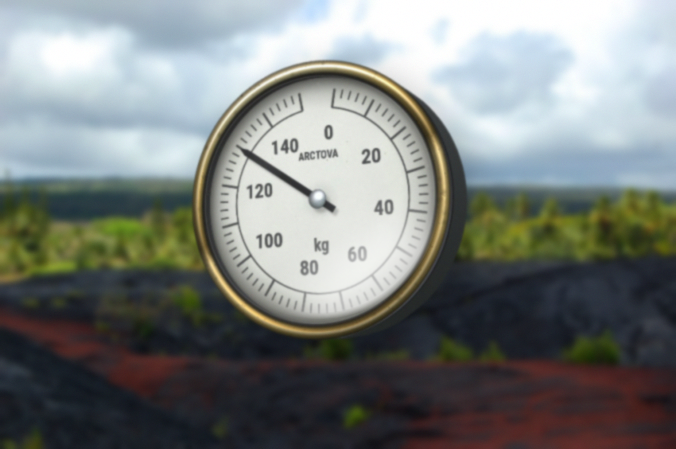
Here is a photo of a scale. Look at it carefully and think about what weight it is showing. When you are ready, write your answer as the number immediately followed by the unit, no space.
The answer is 130kg
